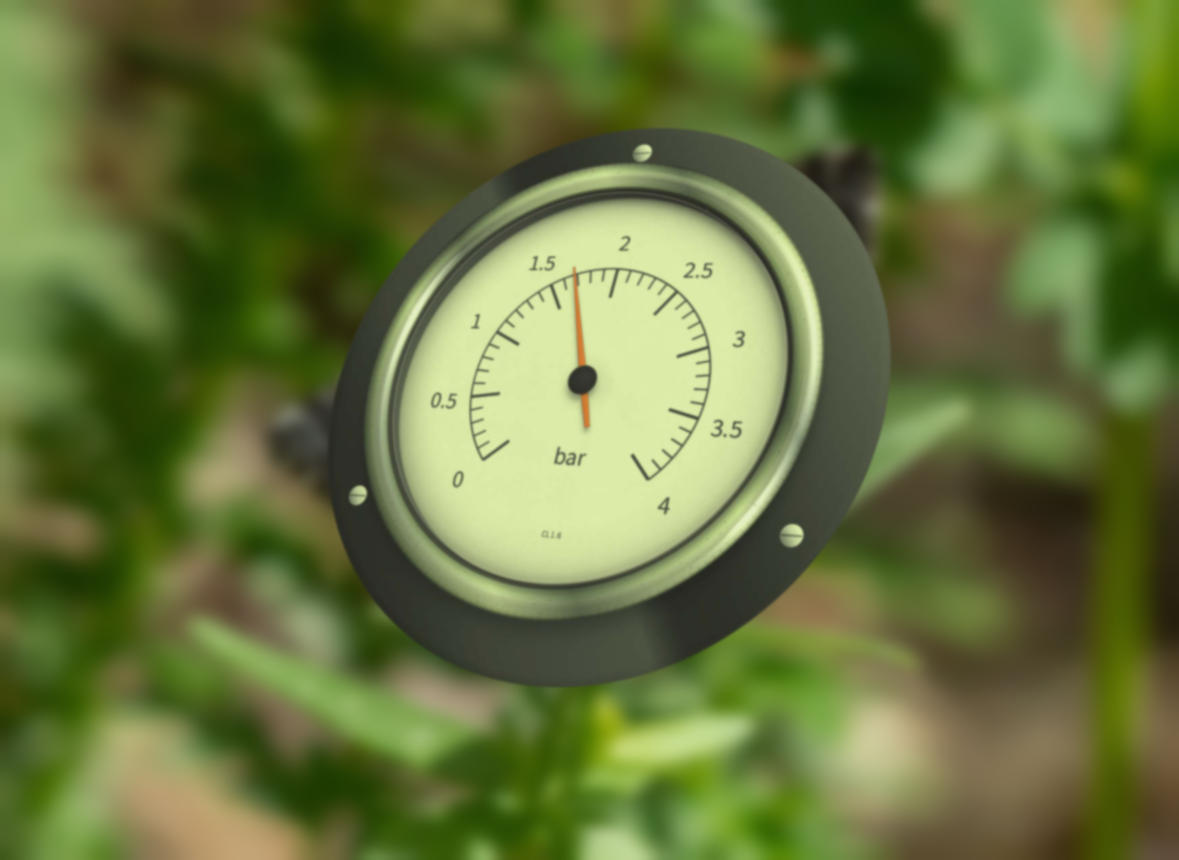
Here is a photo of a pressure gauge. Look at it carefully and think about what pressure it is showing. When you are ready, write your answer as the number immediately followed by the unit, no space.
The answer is 1.7bar
